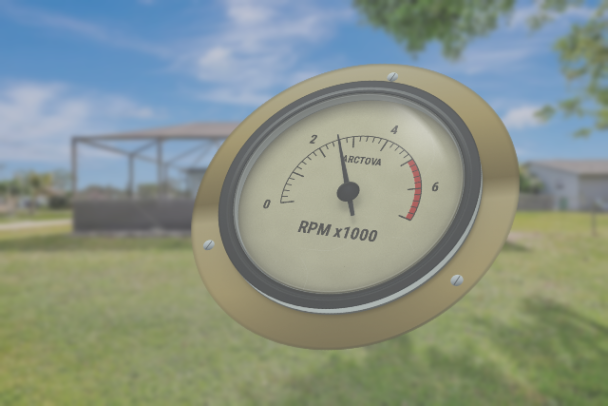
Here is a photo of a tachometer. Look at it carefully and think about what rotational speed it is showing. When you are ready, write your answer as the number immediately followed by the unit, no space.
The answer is 2600rpm
